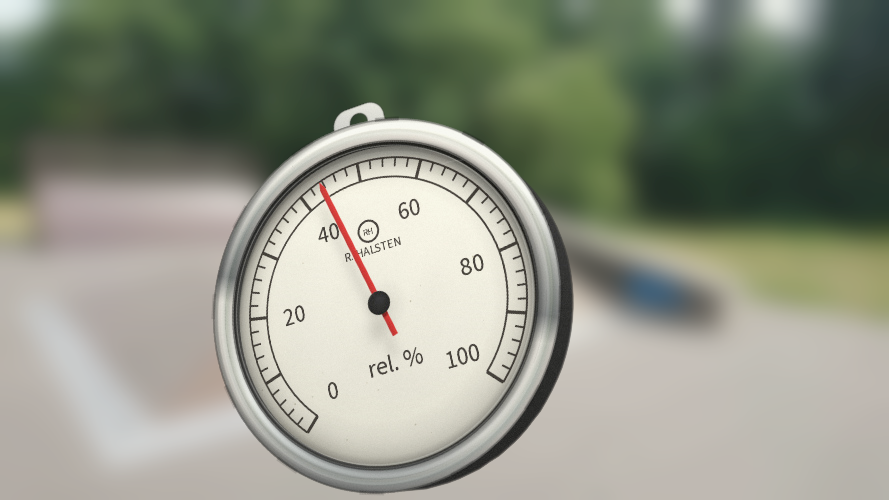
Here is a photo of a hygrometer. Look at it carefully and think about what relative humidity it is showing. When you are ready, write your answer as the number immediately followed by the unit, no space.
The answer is 44%
